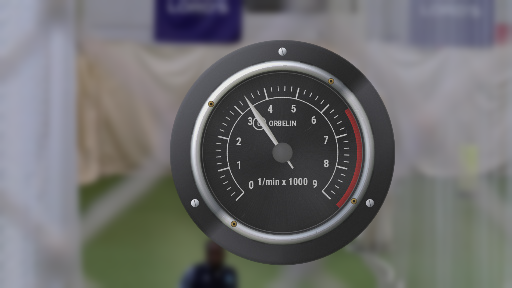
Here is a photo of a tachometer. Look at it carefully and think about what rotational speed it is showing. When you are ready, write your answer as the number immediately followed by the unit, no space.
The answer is 3400rpm
